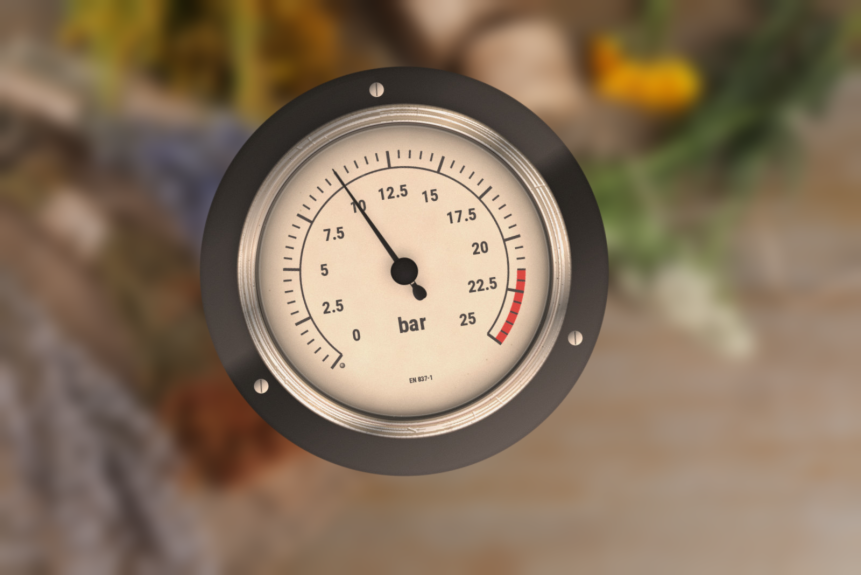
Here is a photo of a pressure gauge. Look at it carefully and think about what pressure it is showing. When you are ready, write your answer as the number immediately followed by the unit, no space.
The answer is 10bar
